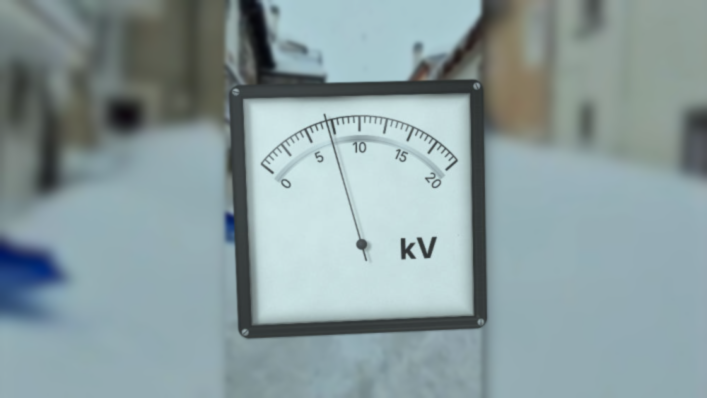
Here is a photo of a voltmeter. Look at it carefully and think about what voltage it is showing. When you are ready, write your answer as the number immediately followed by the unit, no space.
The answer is 7kV
